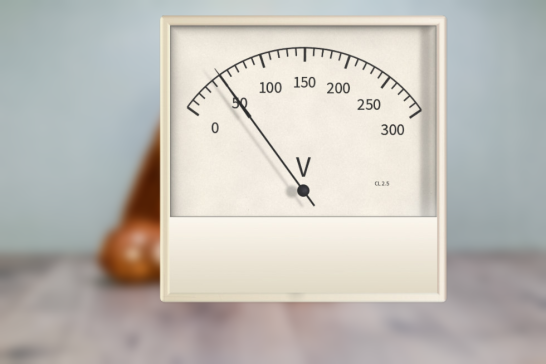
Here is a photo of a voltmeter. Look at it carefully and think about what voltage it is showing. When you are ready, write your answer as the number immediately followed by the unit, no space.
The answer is 50V
